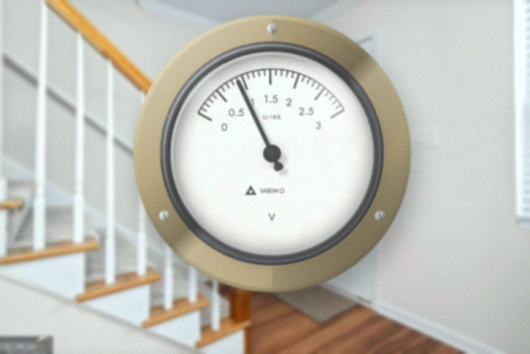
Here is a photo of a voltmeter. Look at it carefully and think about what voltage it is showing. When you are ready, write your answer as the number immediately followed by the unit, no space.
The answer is 0.9V
